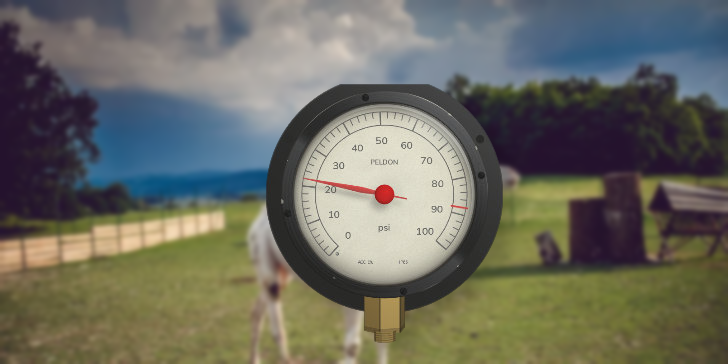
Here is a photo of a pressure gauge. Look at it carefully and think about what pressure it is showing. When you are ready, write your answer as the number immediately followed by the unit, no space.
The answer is 22psi
